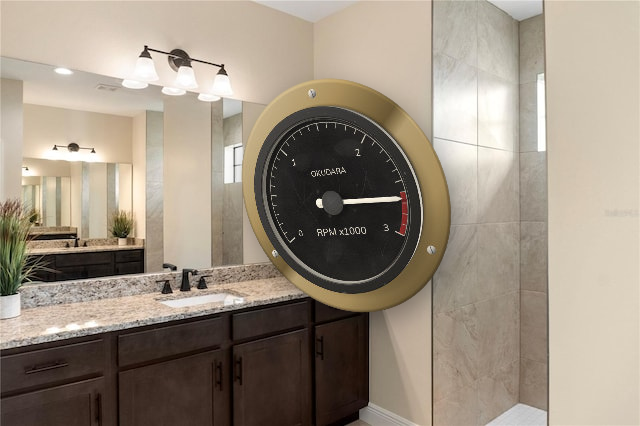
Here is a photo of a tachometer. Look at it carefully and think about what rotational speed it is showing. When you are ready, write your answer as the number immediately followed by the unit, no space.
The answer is 2650rpm
